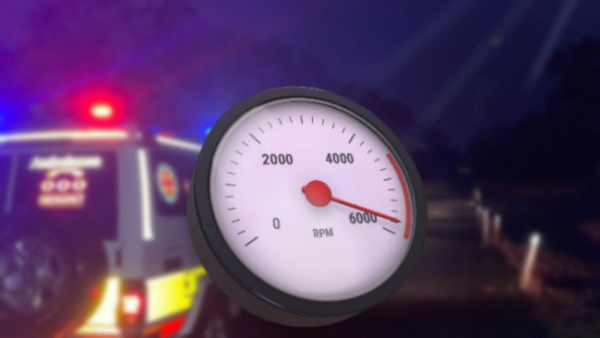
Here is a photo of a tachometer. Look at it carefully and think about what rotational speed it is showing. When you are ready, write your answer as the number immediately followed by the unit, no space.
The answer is 5800rpm
